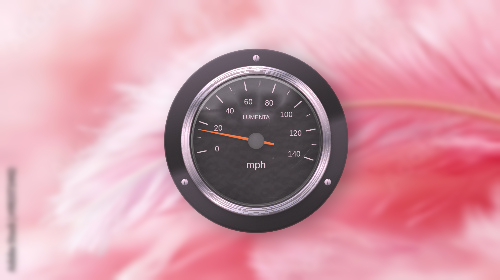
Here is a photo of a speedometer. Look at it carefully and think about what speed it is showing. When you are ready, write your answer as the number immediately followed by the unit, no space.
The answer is 15mph
